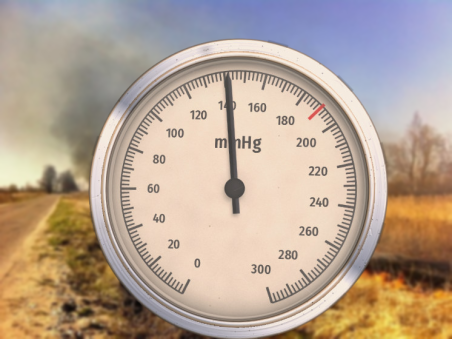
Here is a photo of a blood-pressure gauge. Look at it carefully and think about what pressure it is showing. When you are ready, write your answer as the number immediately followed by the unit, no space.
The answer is 142mmHg
